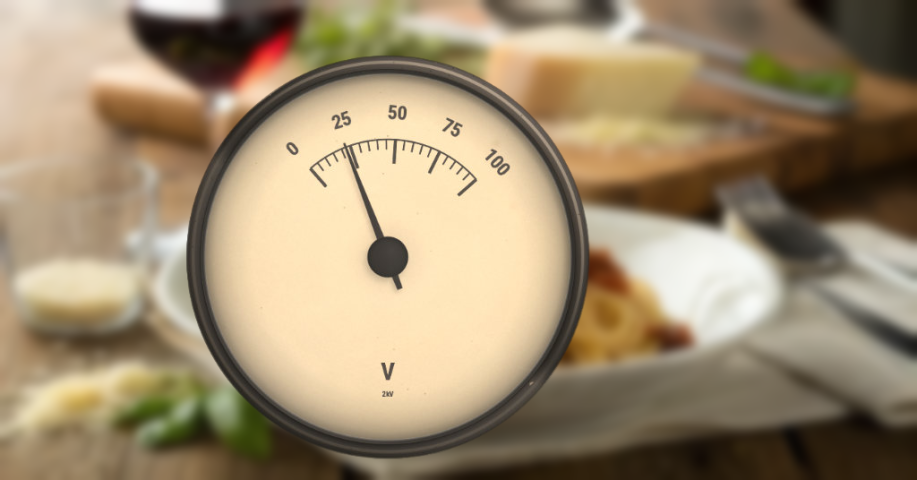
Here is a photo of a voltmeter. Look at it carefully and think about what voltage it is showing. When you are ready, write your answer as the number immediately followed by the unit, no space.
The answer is 22.5V
